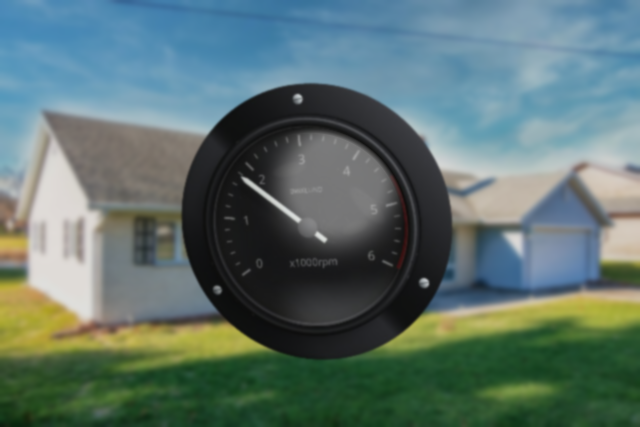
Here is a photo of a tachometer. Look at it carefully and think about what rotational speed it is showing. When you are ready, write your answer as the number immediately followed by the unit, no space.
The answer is 1800rpm
